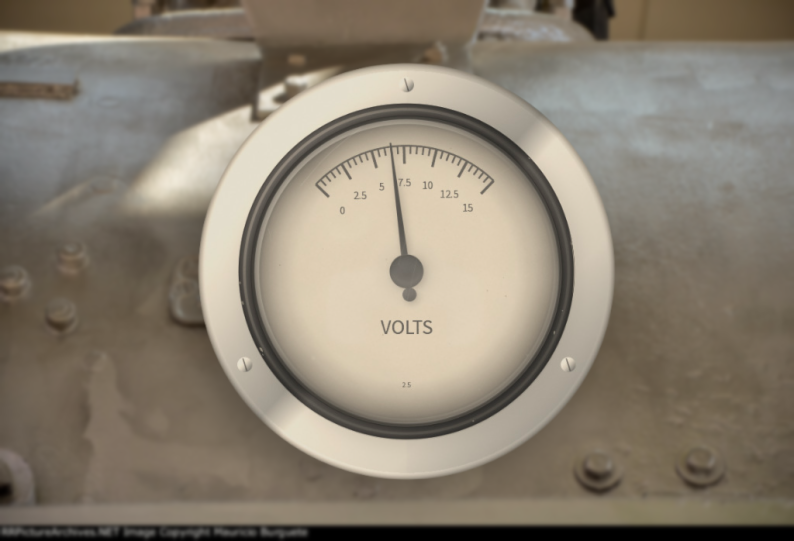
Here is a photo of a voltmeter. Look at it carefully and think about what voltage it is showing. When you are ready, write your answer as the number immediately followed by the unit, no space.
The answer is 6.5V
